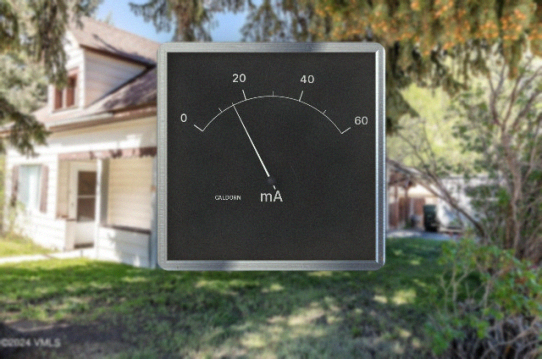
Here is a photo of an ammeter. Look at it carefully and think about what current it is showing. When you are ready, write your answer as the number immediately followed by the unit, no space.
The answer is 15mA
